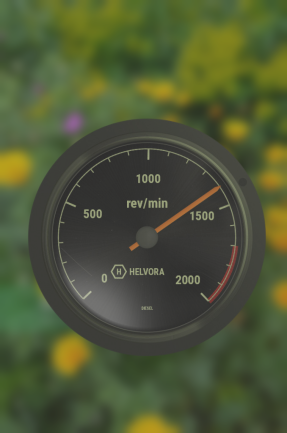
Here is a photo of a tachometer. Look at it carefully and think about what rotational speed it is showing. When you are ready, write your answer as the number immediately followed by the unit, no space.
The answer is 1400rpm
